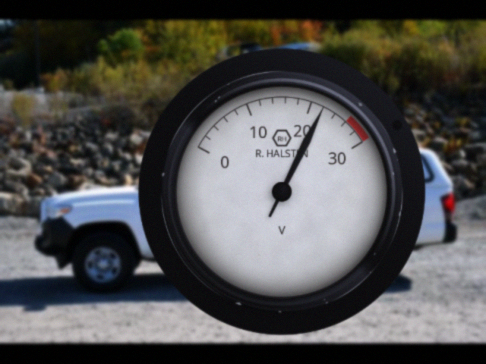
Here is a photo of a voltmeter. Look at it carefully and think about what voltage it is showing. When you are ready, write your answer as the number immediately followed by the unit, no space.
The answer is 22V
